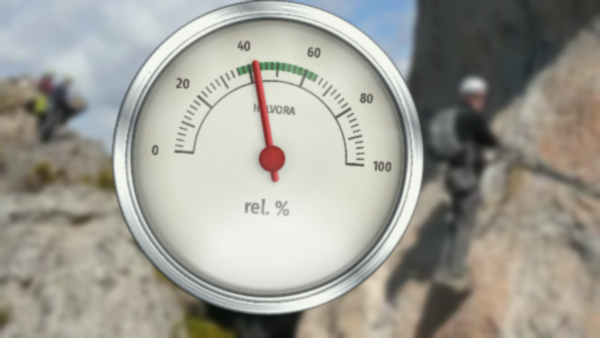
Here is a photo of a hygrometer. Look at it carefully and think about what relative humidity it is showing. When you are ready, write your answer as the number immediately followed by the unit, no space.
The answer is 42%
